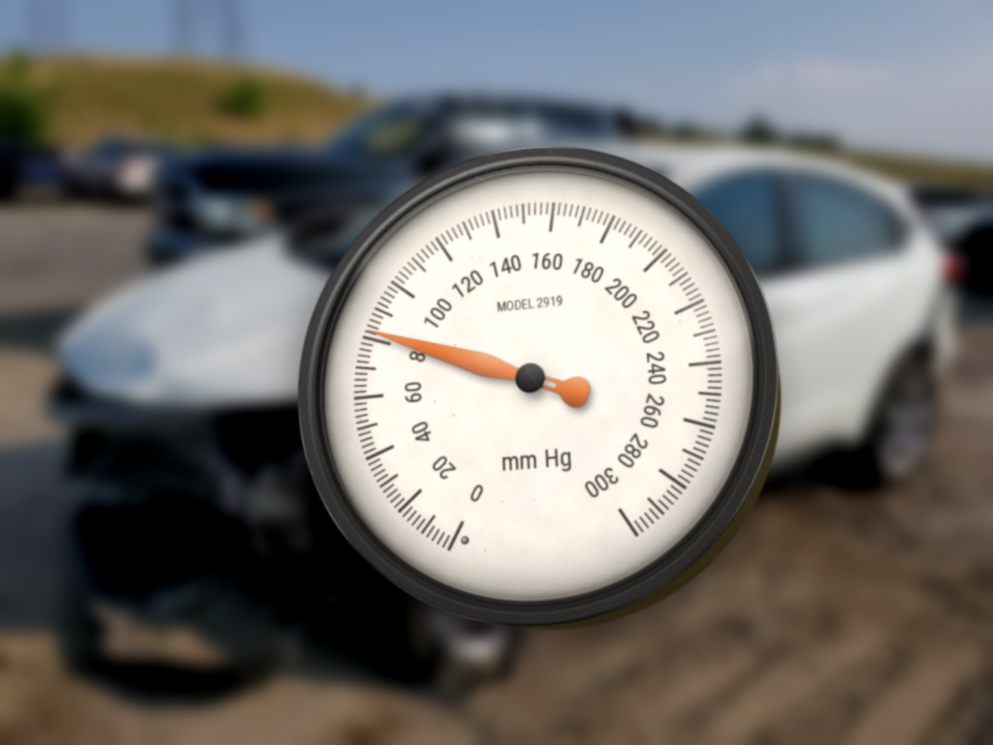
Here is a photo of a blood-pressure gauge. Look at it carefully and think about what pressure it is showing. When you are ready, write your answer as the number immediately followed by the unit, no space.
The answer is 82mmHg
